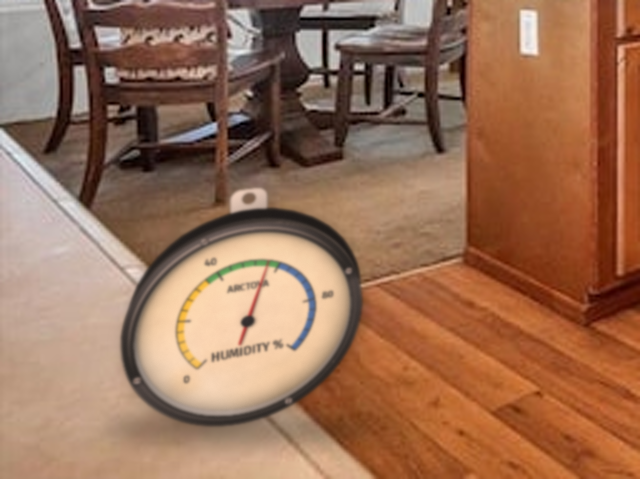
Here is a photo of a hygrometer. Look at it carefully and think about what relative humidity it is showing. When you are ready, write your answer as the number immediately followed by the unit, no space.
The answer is 56%
